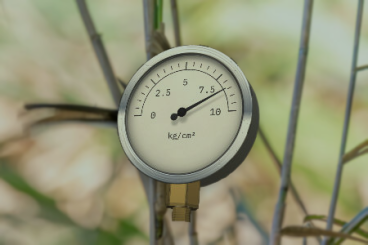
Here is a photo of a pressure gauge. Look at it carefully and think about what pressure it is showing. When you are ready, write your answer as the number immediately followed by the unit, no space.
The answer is 8.5kg/cm²
